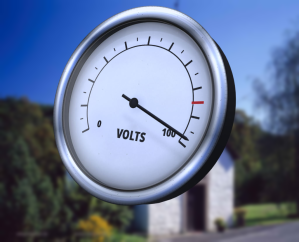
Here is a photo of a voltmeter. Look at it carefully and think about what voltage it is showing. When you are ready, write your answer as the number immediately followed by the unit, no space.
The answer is 97.5V
